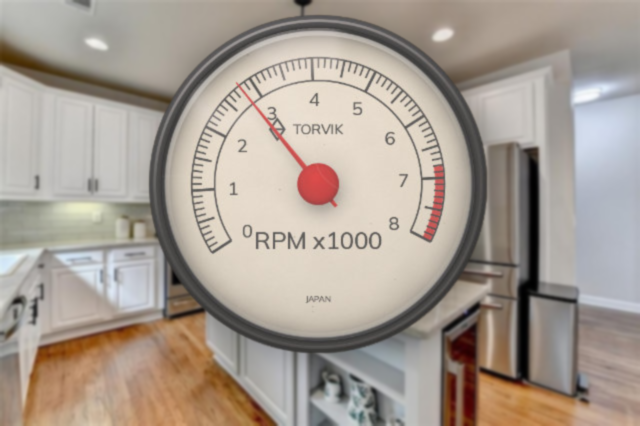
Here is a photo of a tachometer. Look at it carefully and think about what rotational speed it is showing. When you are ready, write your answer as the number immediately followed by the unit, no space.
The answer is 2800rpm
